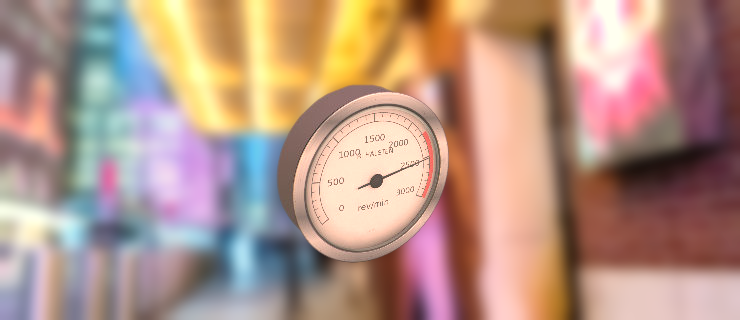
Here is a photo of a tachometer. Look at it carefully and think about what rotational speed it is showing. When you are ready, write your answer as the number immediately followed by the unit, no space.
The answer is 2500rpm
